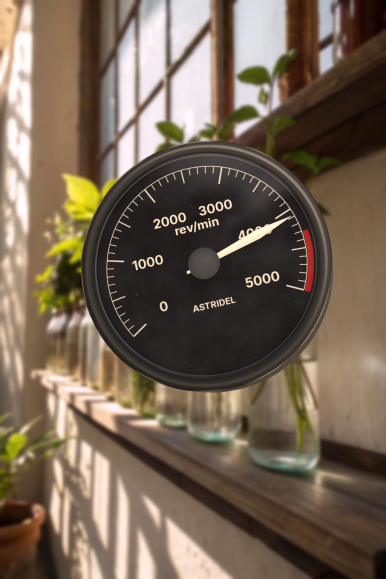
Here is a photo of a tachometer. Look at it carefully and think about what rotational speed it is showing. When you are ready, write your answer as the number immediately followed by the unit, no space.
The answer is 4100rpm
